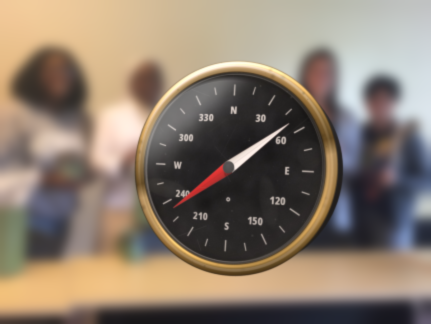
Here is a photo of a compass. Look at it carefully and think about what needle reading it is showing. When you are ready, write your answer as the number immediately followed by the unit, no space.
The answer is 232.5°
